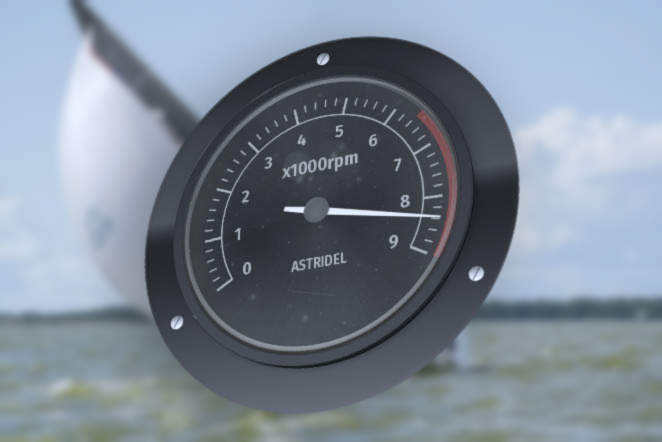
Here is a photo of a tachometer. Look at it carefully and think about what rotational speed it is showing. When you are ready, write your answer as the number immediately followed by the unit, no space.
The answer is 8400rpm
